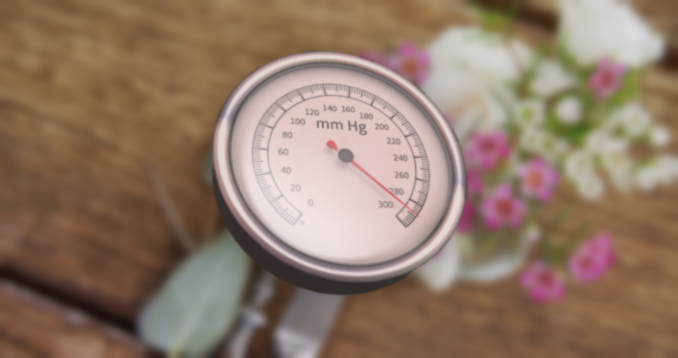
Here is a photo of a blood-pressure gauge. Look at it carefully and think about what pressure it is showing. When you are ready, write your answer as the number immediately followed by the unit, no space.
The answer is 290mmHg
